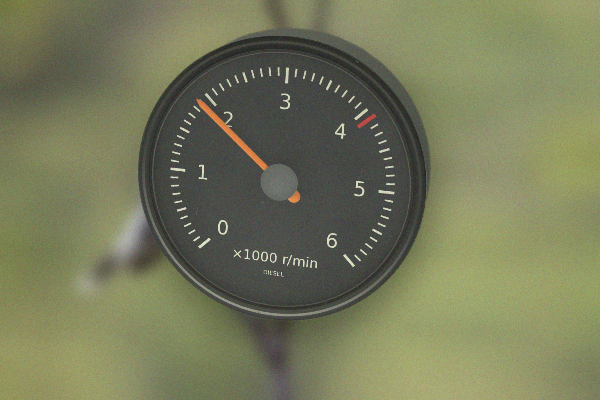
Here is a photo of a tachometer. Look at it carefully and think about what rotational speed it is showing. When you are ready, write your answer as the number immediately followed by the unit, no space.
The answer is 1900rpm
